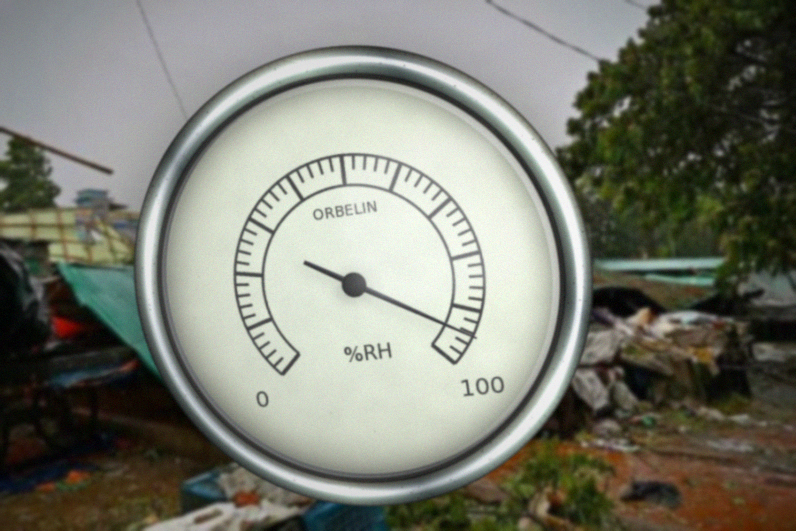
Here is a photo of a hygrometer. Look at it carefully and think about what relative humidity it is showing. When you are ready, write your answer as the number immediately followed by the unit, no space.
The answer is 94%
